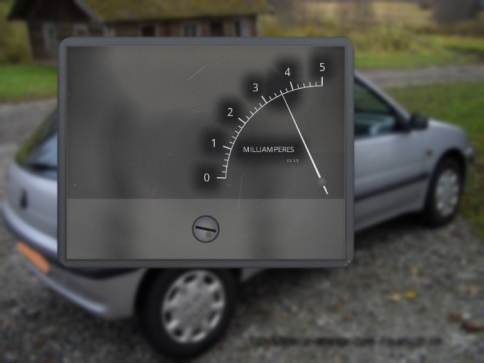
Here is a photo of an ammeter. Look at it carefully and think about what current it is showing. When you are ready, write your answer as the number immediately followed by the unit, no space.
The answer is 3.6mA
